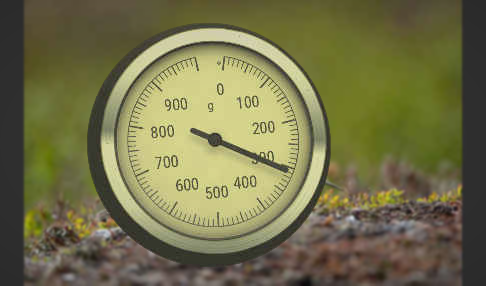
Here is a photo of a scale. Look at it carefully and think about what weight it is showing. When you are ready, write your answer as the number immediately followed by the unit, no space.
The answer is 310g
